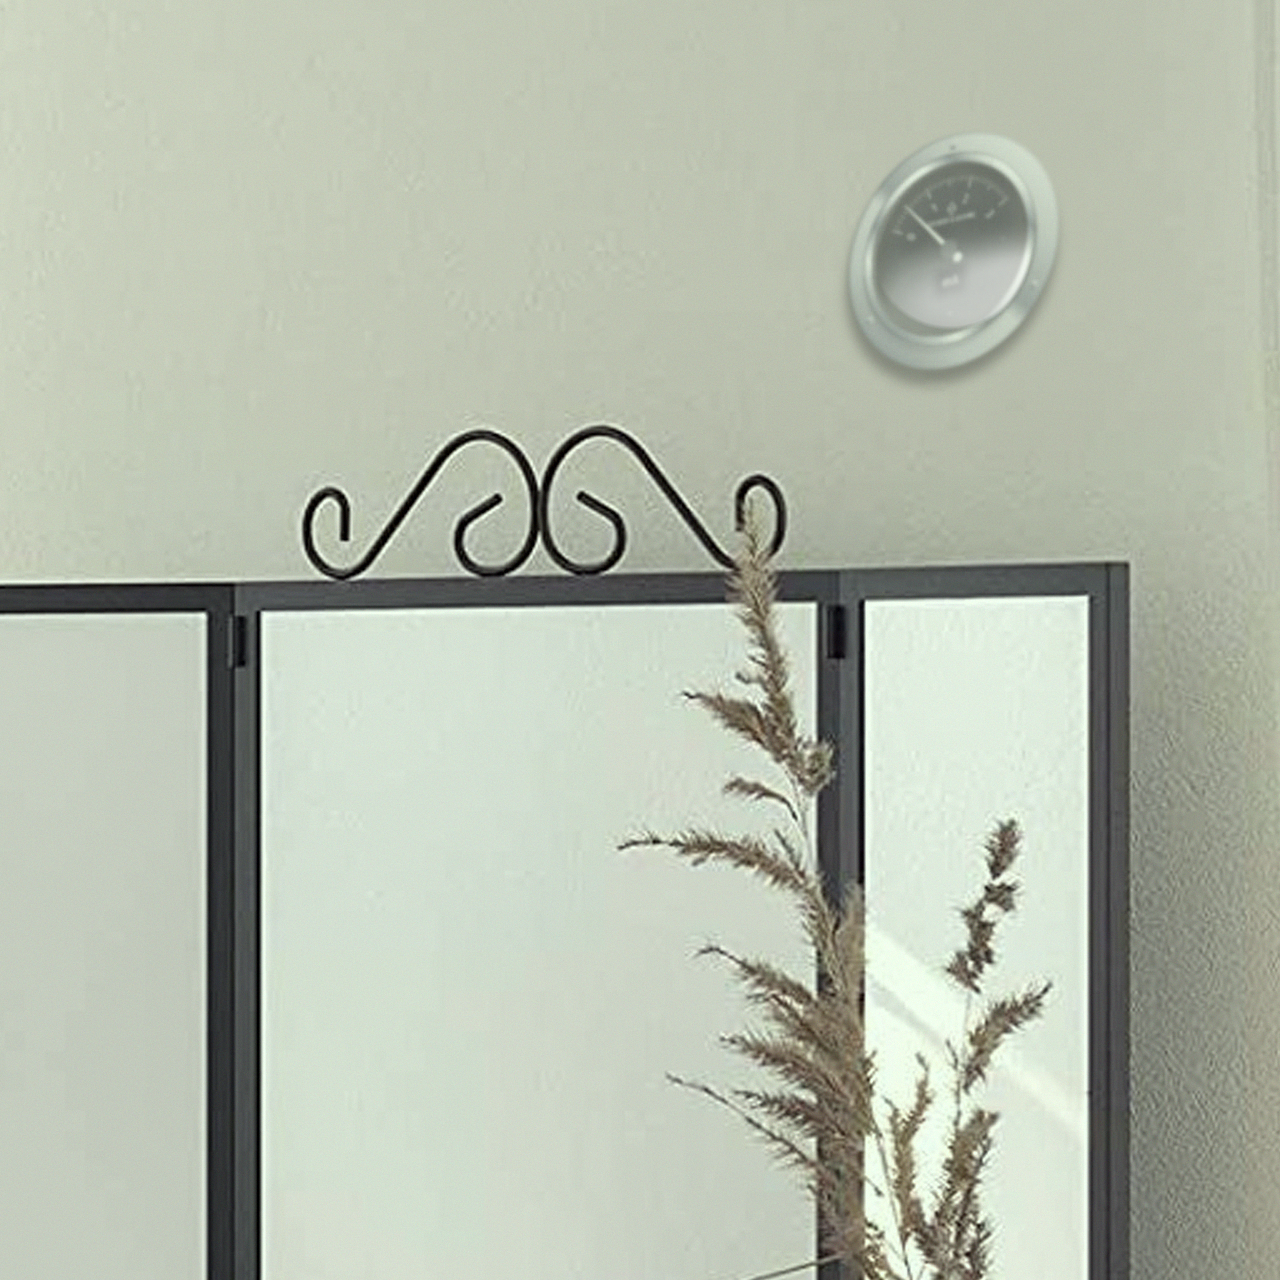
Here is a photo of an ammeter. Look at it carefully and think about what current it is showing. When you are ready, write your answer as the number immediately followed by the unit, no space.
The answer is 0.5mA
